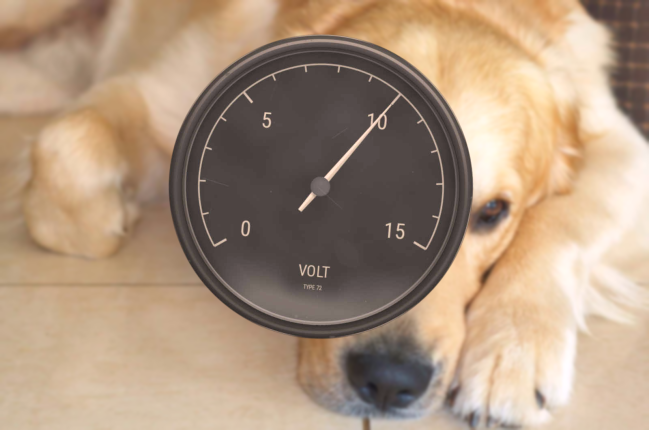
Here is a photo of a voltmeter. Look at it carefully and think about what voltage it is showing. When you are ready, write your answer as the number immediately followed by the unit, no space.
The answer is 10V
